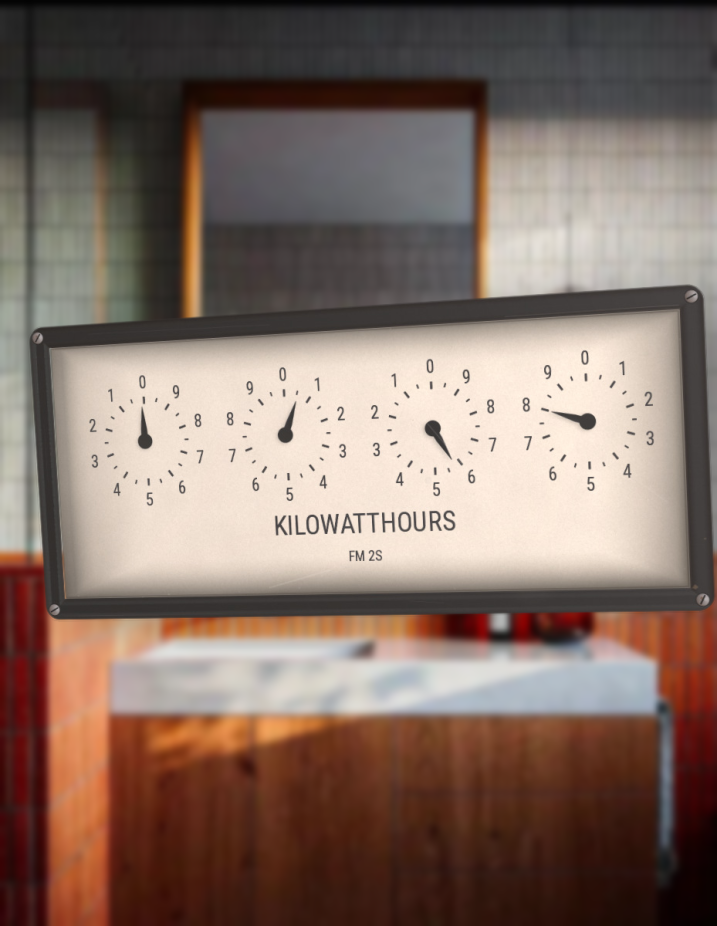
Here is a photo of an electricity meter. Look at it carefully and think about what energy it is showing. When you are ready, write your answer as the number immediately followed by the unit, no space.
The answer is 58kWh
